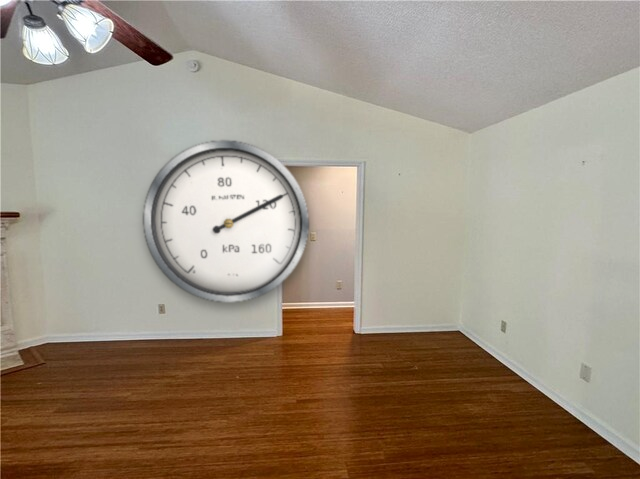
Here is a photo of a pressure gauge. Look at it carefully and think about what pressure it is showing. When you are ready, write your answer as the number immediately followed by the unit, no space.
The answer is 120kPa
